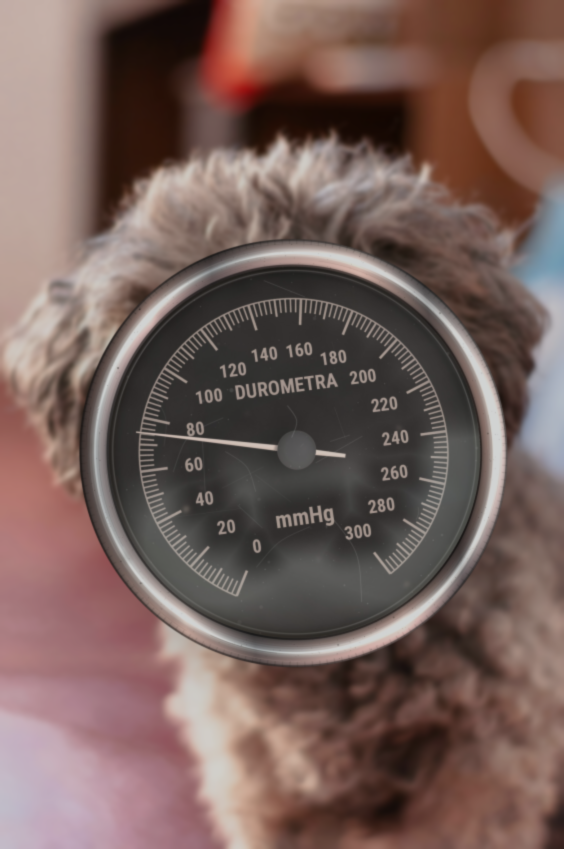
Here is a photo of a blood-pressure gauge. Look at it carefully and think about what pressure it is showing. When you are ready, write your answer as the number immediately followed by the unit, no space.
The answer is 74mmHg
